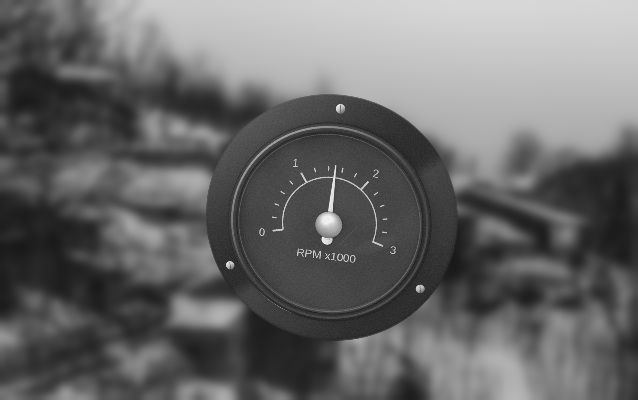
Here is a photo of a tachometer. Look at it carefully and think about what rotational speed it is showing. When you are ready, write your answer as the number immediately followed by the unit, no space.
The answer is 1500rpm
